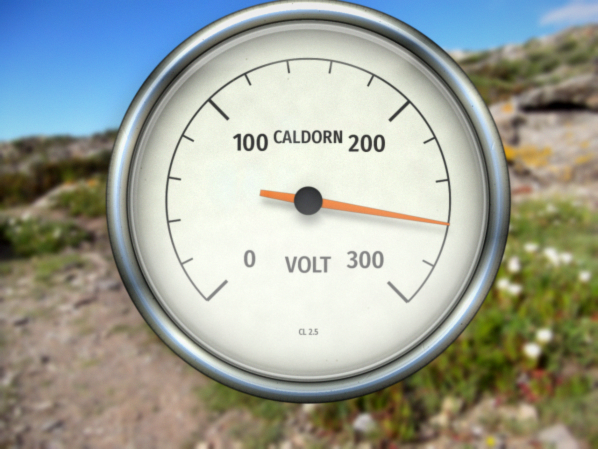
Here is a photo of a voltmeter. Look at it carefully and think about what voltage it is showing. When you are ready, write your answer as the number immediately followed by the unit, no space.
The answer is 260V
